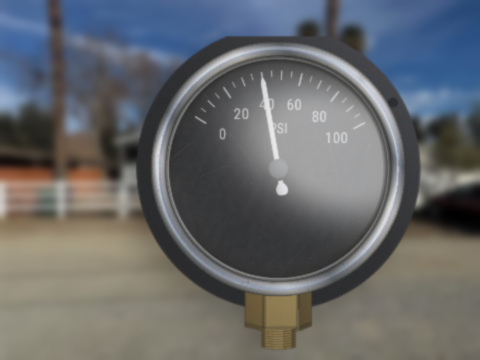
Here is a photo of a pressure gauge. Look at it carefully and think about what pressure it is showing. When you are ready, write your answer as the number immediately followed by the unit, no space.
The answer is 40psi
